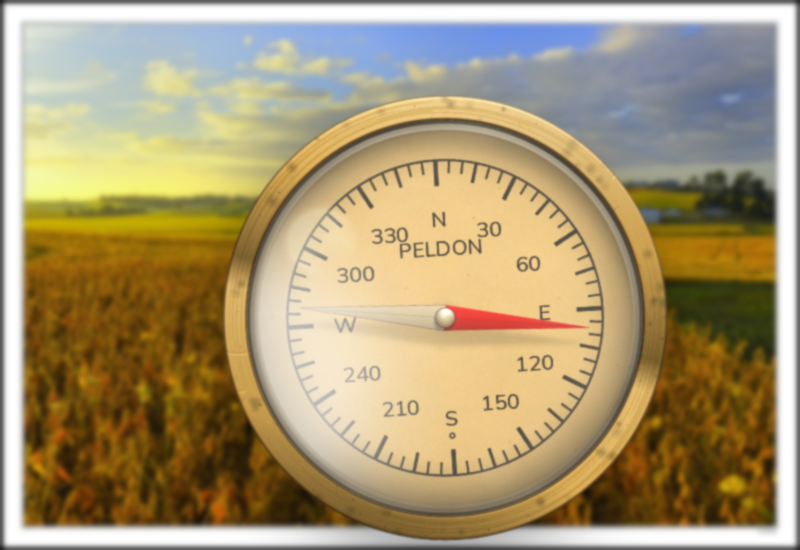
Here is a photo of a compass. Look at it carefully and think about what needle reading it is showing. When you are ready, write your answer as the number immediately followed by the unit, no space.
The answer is 97.5°
